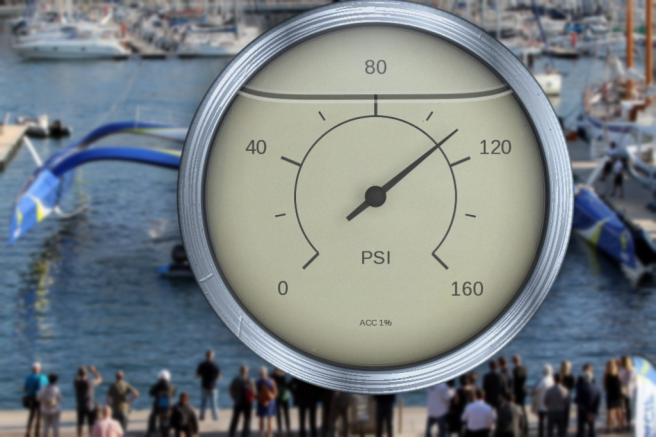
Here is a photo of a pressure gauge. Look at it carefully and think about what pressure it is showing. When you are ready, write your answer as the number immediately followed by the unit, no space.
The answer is 110psi
